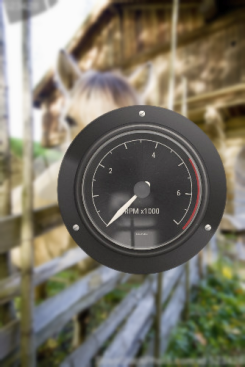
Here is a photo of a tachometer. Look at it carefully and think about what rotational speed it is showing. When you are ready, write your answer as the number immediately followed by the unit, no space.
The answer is 0rpm
